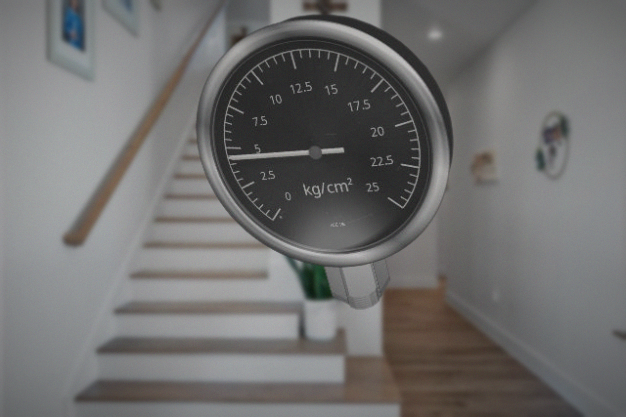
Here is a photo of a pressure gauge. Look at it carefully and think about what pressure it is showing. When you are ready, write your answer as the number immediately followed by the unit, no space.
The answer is 4.5kg/cm²
